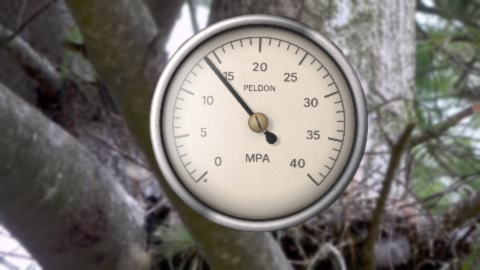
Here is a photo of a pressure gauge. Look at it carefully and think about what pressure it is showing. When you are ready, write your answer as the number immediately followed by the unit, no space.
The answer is 14MPa
